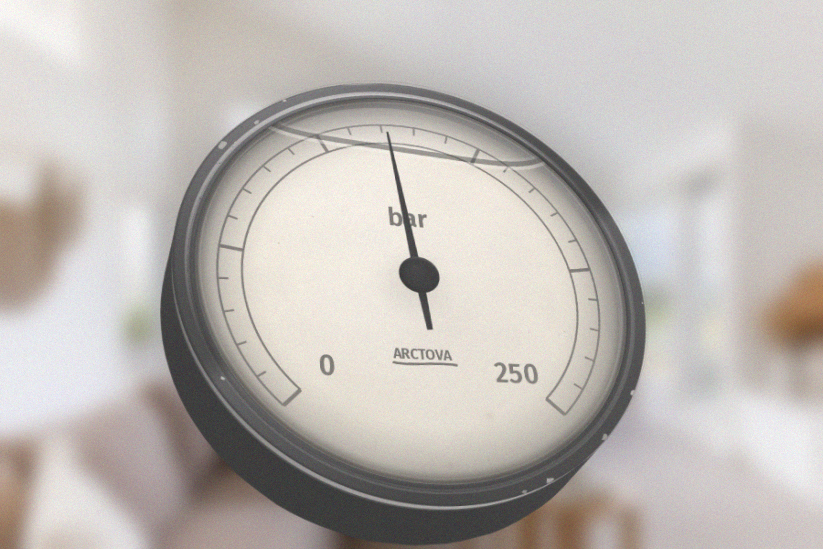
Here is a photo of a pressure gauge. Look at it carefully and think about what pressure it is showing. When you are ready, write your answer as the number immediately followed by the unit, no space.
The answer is 120bar
